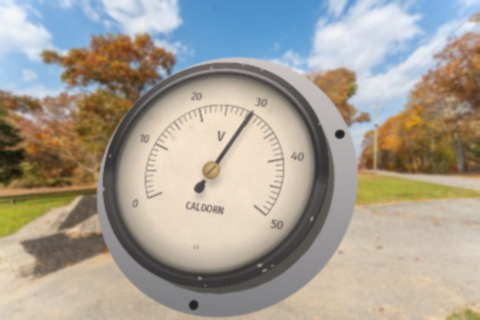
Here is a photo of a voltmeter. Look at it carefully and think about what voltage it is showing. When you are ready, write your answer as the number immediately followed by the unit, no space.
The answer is 30V
